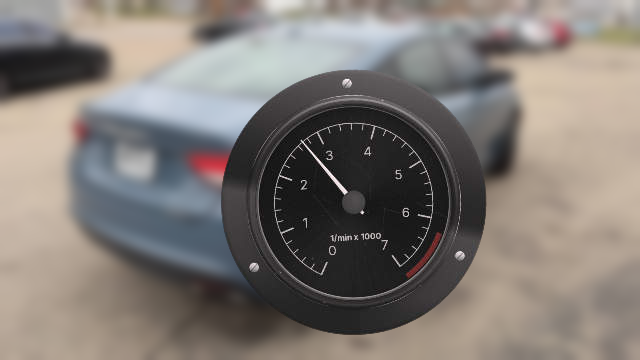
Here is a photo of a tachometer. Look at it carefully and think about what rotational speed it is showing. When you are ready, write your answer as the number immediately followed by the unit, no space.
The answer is 2700rpm
